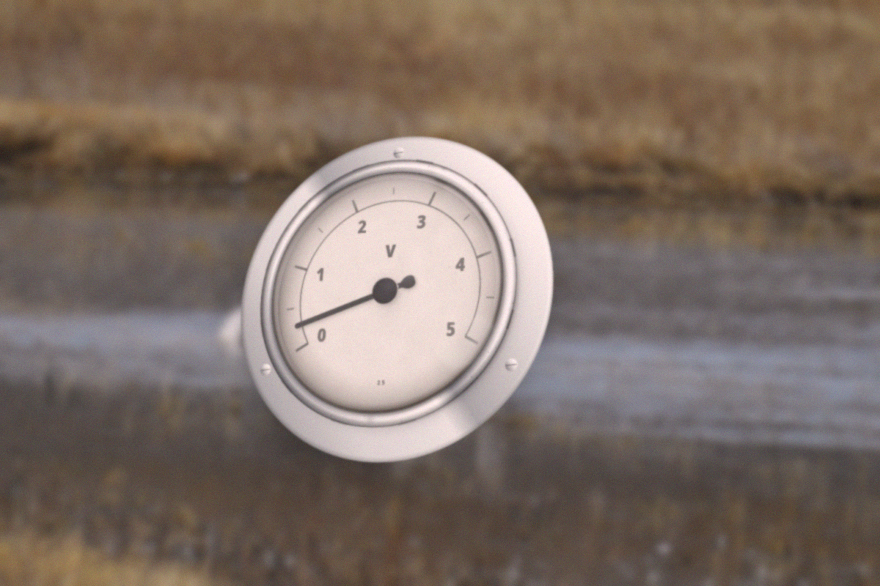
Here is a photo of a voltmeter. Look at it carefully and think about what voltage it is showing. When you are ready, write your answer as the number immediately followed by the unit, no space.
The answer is 0.25V
